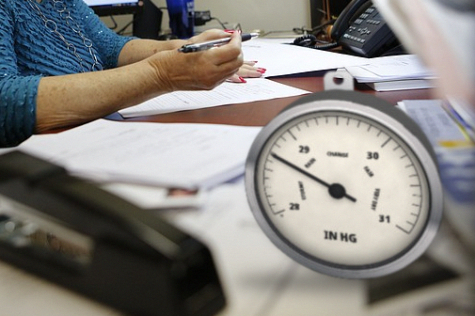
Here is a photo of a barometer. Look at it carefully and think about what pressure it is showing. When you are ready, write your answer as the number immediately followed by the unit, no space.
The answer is 28.7inHg
